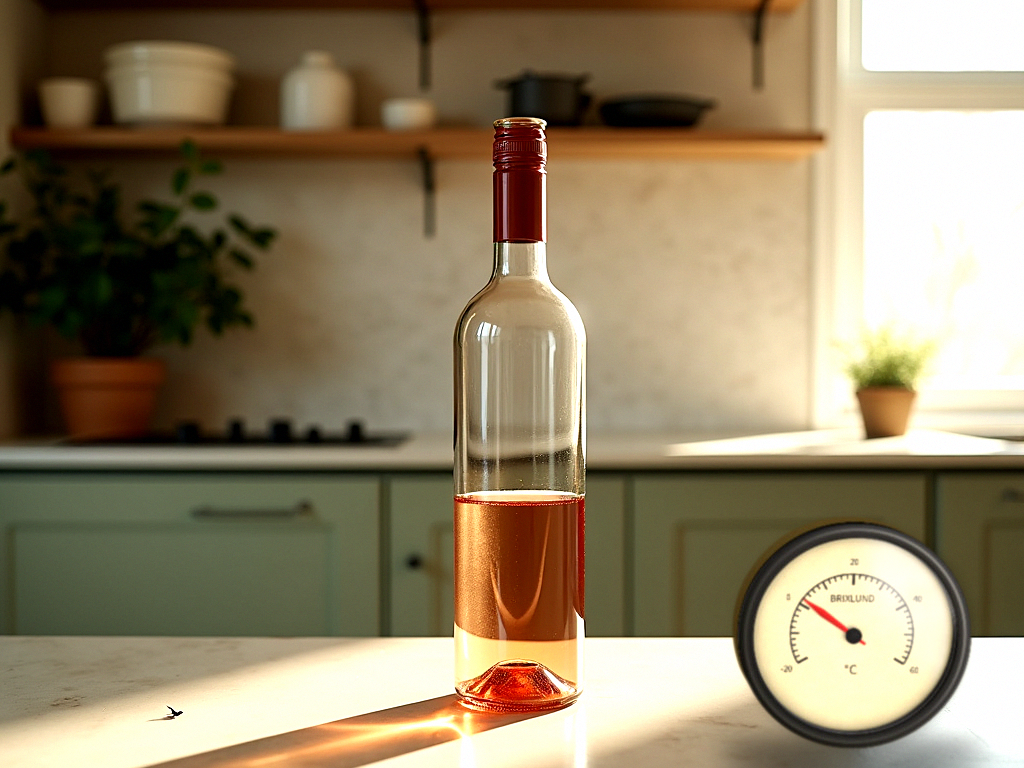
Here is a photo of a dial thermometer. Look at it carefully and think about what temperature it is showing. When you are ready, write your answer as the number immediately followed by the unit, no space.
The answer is 2°C
